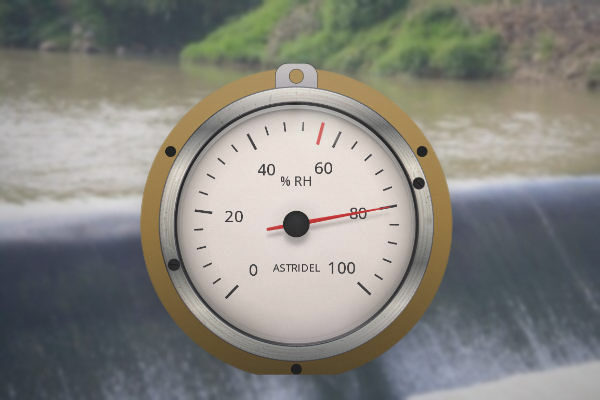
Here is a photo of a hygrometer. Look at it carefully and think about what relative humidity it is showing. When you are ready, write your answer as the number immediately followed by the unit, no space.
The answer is 80%
